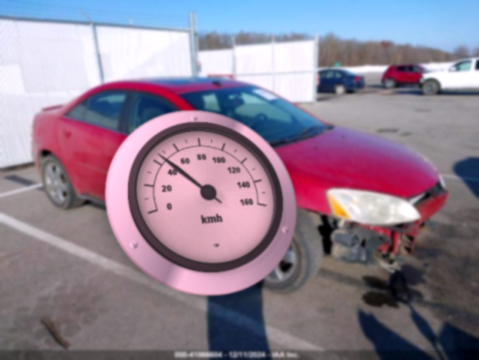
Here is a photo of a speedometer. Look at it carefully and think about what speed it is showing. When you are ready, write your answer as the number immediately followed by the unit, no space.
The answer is 45km/h
